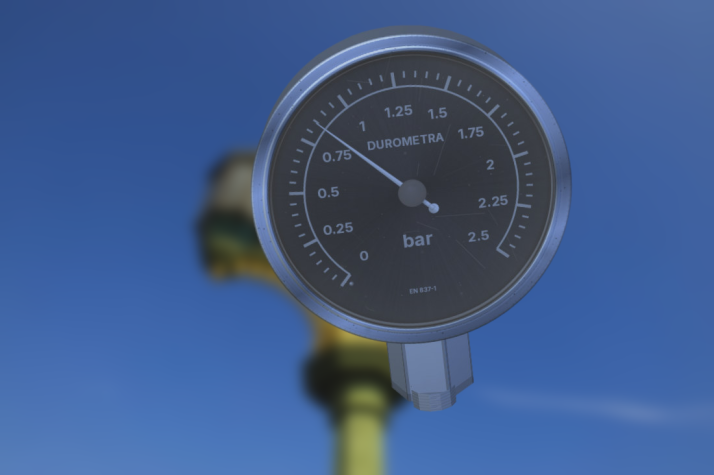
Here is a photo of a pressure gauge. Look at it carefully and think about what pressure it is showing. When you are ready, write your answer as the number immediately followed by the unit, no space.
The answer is 0.85bar
